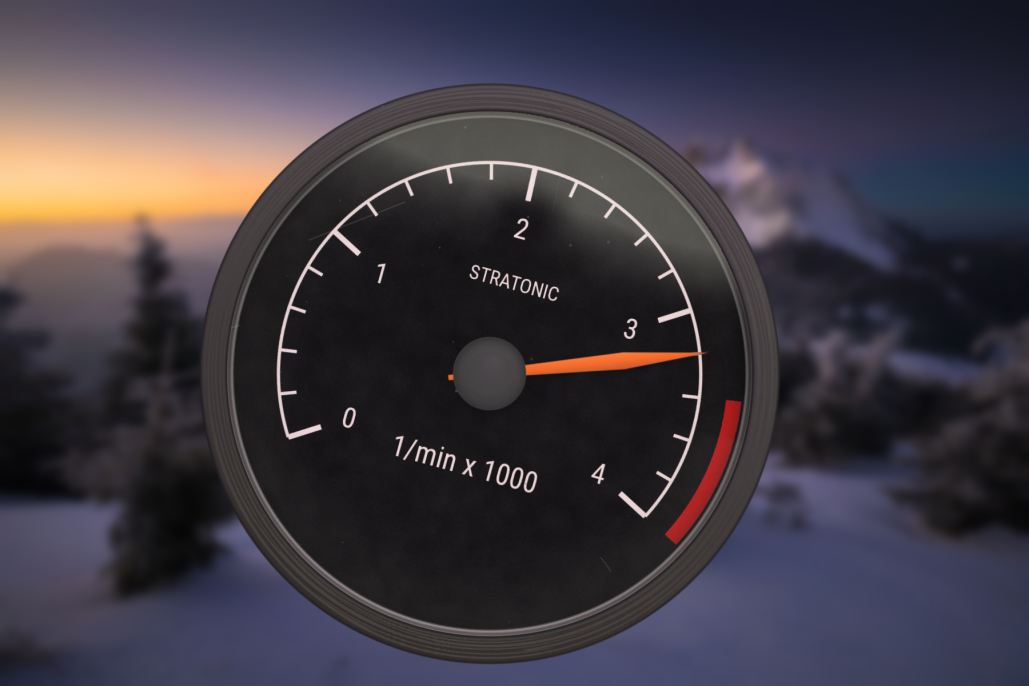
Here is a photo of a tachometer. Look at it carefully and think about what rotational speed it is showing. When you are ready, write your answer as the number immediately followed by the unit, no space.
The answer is 3200rpm
